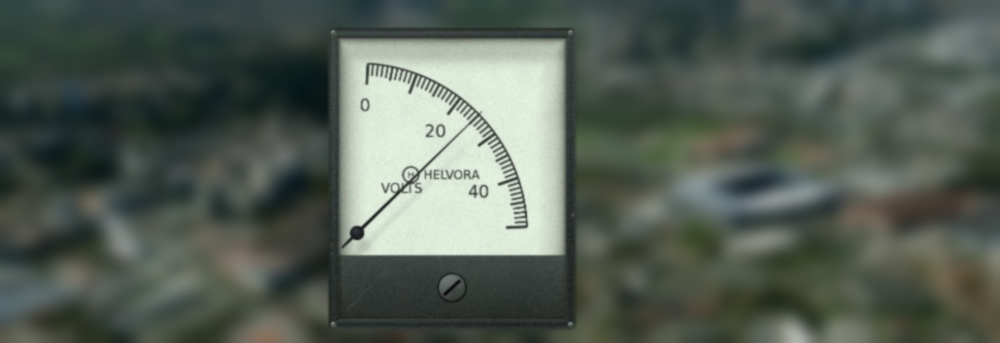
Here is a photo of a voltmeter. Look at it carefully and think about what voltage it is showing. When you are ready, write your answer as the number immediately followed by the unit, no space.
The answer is 25V
